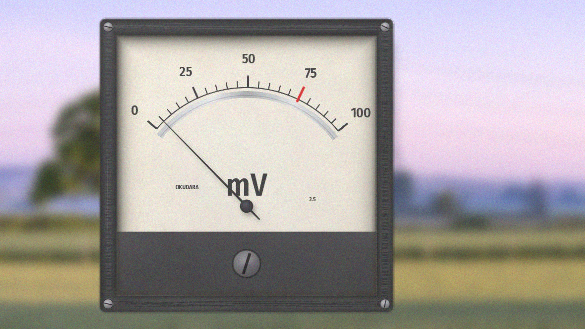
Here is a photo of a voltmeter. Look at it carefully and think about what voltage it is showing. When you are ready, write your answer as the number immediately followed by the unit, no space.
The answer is 5mV
